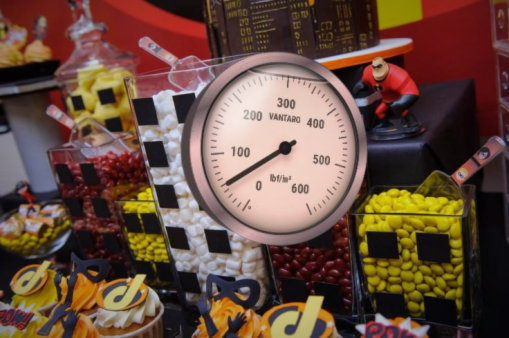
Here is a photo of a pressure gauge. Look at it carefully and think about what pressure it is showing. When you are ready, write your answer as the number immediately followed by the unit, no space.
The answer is 50psi
